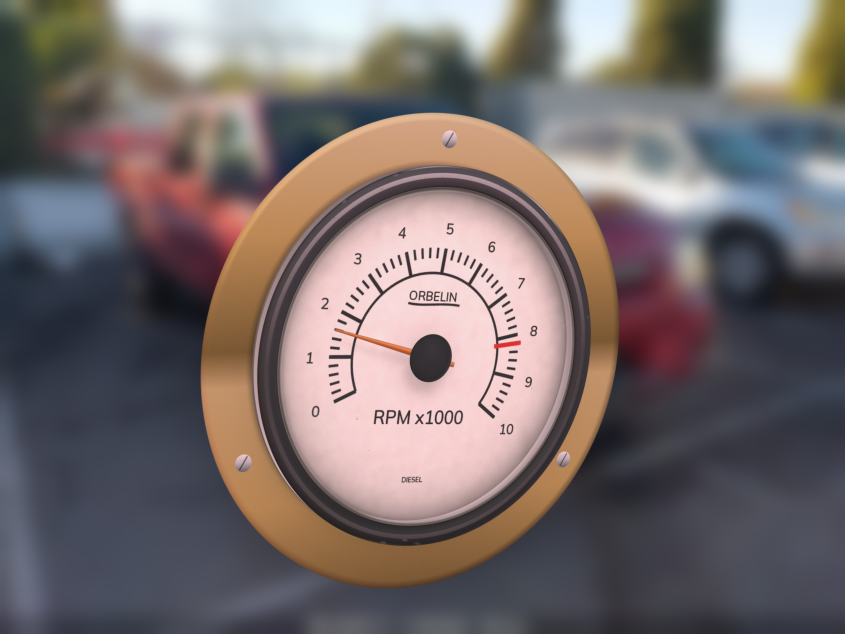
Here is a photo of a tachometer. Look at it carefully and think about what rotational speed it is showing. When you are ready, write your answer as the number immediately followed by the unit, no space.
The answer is 1600rpm
